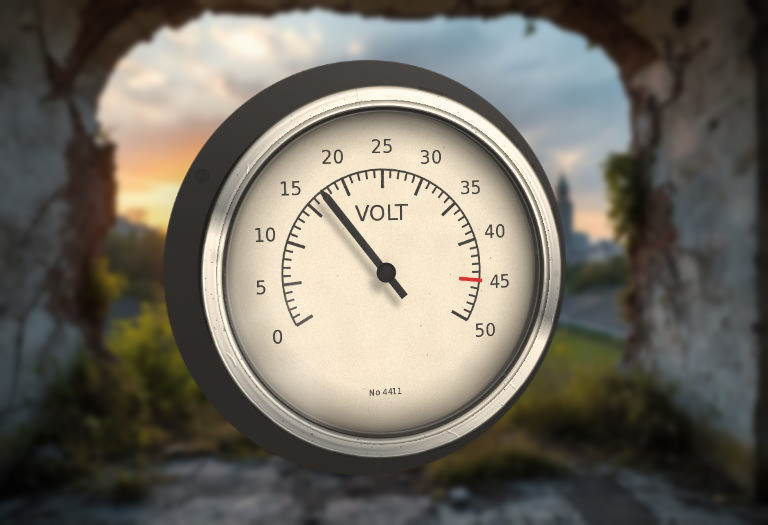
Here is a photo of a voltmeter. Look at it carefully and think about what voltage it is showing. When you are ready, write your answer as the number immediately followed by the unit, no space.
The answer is 17V
